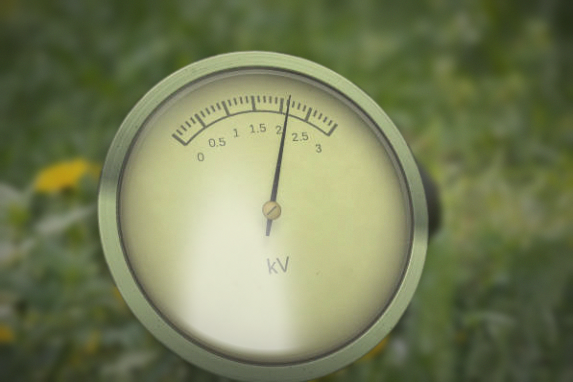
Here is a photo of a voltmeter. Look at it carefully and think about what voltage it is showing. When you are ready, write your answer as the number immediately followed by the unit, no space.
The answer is 2.1kV
